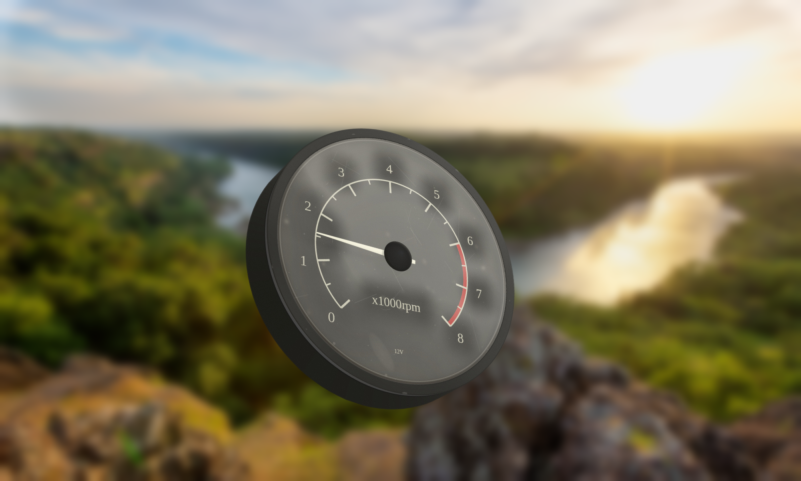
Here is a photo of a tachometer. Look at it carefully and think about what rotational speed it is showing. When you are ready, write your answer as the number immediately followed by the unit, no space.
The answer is 1500rpm
